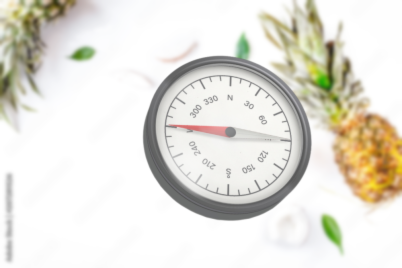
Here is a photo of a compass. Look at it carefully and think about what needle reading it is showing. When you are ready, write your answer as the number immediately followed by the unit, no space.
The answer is 270°
